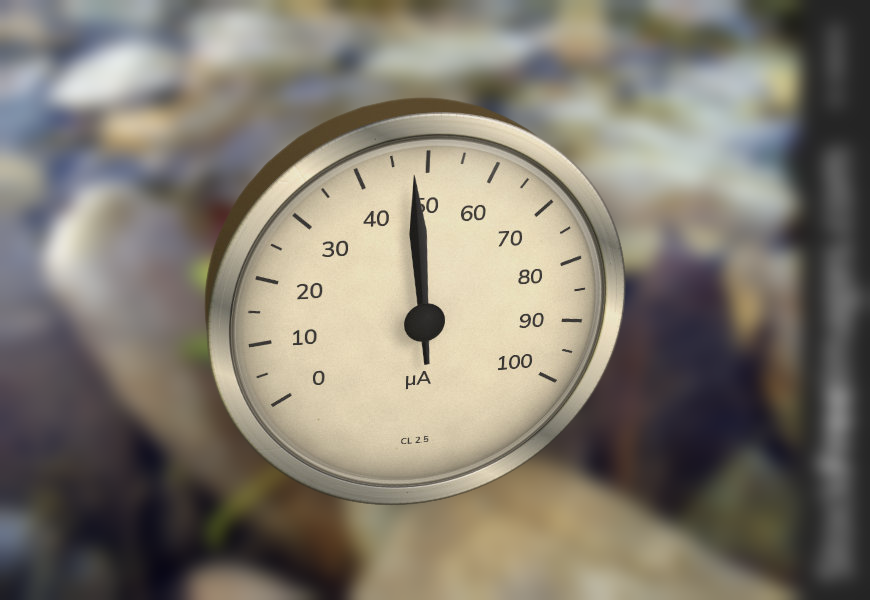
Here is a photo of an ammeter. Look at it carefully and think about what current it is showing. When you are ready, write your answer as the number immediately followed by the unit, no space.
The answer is 47.5µA
